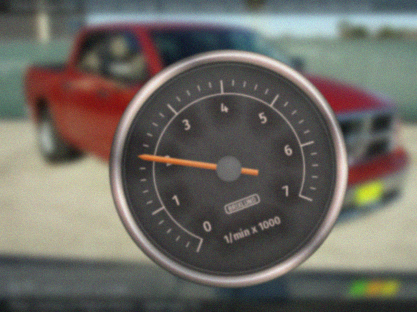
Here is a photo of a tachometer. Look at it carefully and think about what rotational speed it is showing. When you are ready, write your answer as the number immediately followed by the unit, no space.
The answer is 2000rpm
